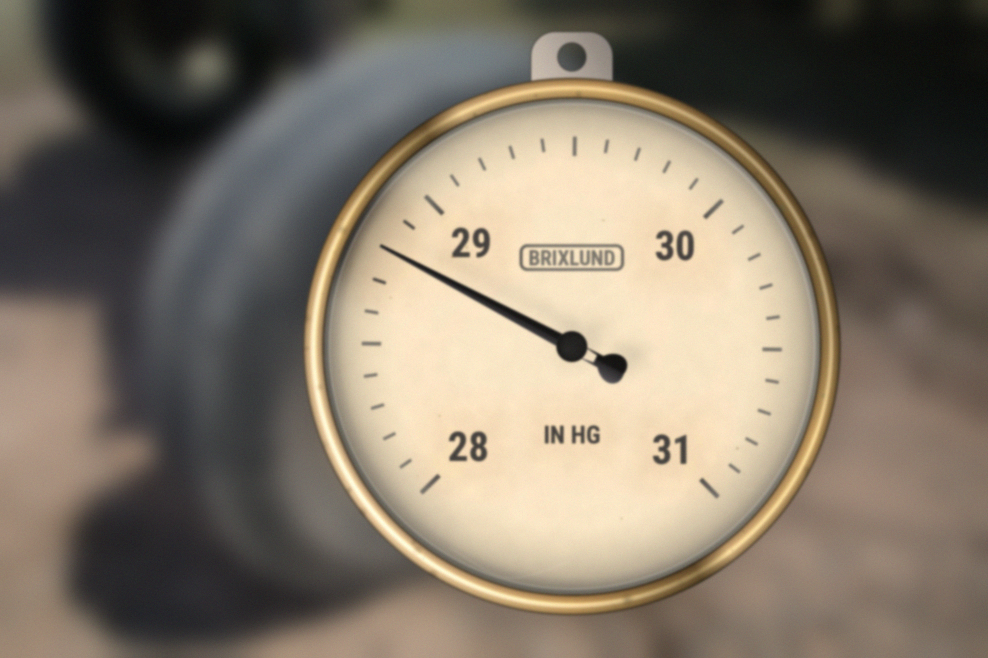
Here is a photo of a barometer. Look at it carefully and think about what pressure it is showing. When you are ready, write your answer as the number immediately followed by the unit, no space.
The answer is 28.8inHg
